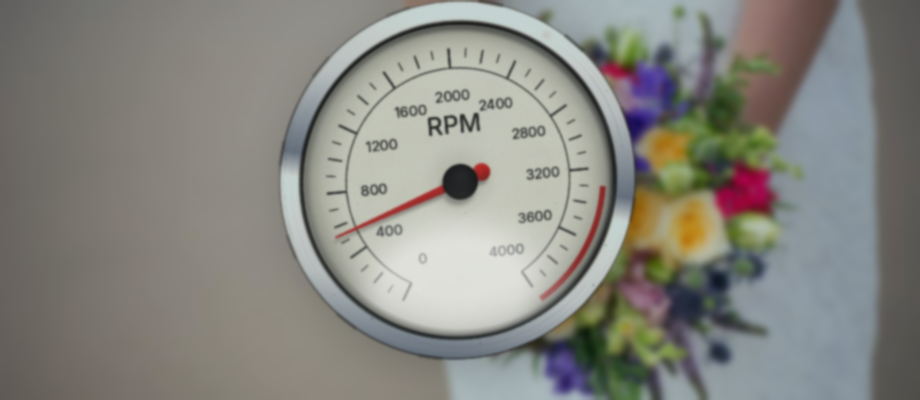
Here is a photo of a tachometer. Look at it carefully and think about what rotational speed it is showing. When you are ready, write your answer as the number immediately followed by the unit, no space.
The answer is 550rpm
